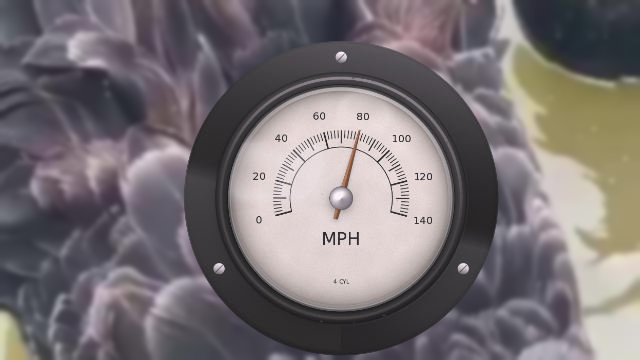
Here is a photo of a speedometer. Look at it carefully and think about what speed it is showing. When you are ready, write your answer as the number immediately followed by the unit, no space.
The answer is 80mph
